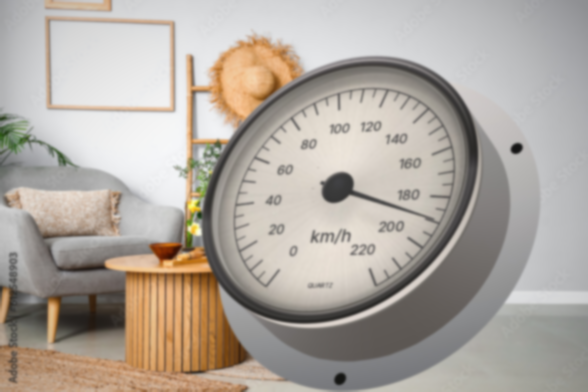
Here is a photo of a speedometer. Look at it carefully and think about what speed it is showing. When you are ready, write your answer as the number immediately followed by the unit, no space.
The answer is 190km/h
